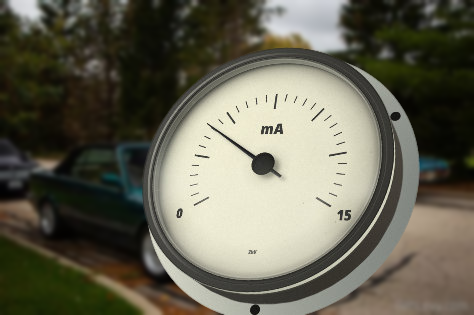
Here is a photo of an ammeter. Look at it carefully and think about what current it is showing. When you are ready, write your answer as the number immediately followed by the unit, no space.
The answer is 4mA
